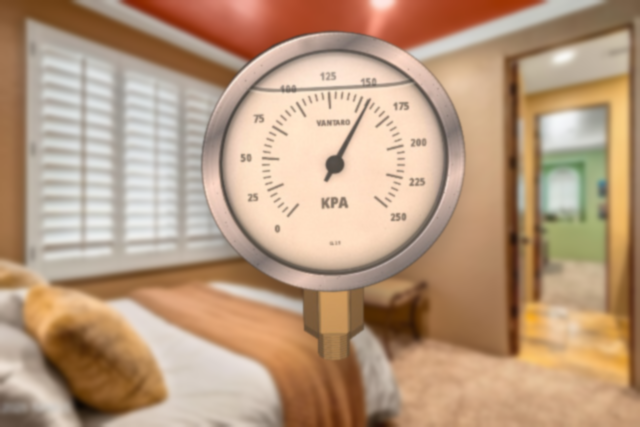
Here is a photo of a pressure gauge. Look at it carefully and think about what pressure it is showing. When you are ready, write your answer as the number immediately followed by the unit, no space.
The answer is 155kPa
